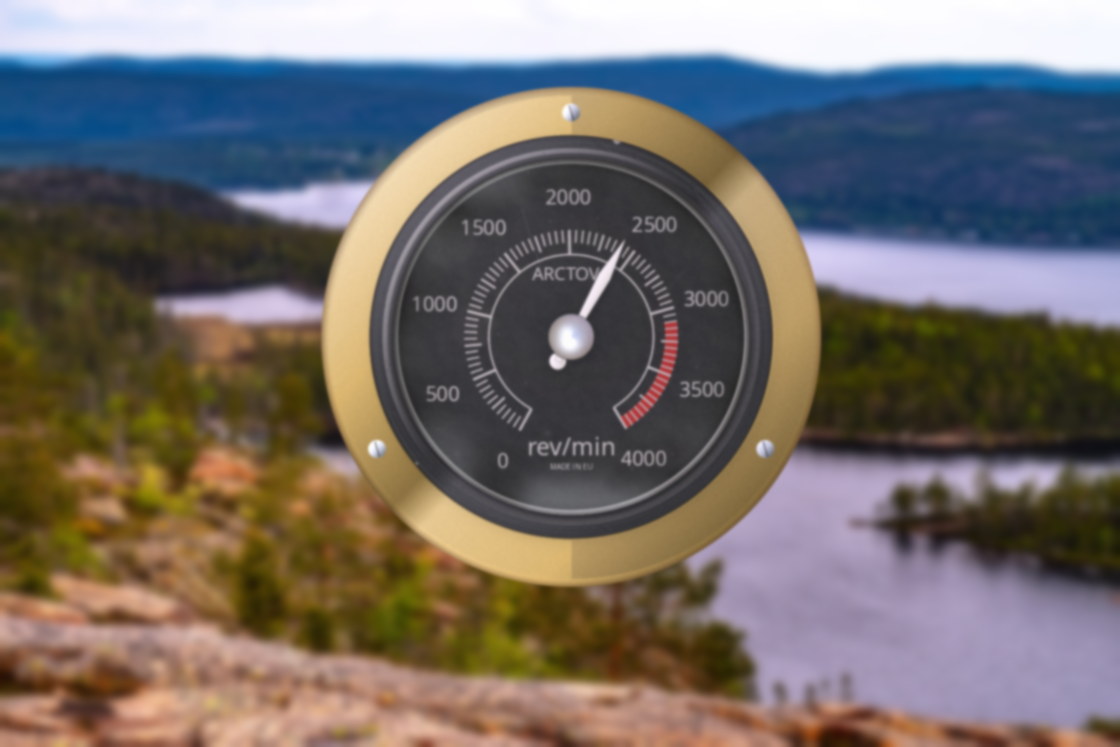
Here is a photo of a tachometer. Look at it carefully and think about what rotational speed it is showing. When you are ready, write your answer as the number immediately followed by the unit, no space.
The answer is 2400rpm
